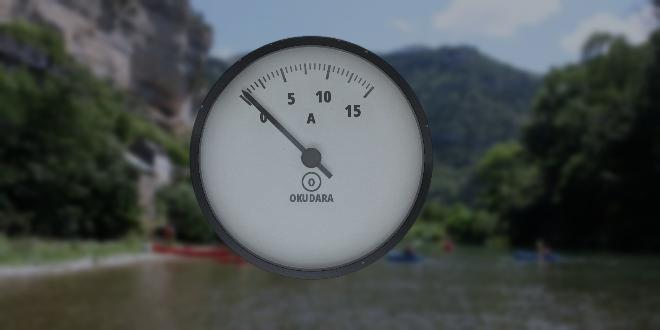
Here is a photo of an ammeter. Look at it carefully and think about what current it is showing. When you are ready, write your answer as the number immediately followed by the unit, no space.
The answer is 0.5A
